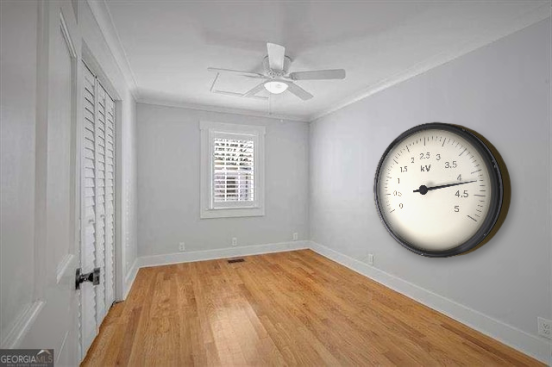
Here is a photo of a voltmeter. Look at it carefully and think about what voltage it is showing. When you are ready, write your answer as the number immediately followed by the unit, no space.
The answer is 4.2kV
